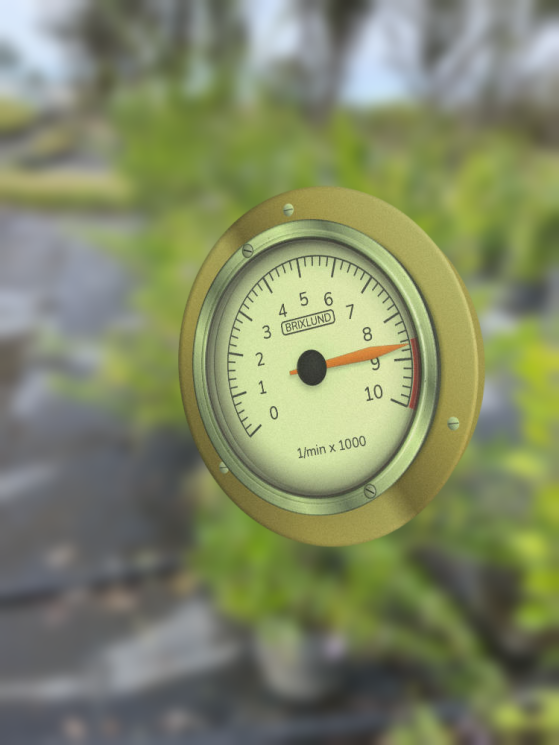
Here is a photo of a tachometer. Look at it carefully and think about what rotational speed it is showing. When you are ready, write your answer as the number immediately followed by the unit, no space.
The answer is 8700rpm
